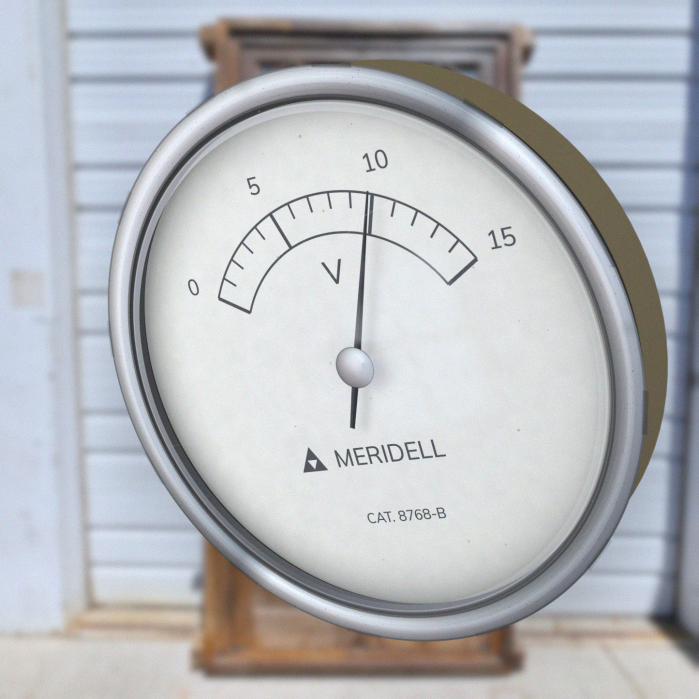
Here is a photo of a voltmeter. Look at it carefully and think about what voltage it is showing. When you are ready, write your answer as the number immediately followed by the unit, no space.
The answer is 10V
